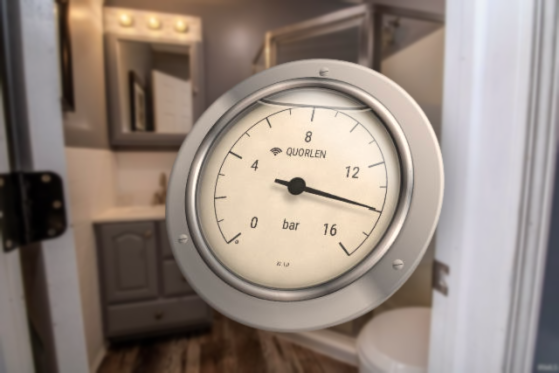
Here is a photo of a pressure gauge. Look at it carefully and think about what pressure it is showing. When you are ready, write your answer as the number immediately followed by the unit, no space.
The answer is 14bar
